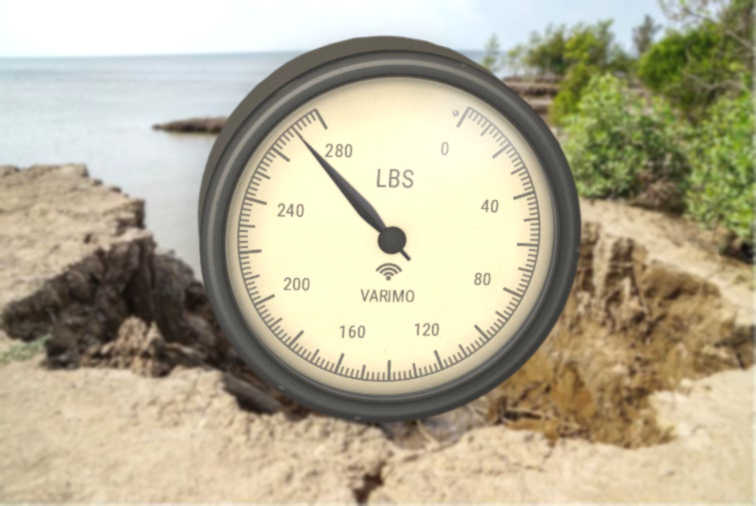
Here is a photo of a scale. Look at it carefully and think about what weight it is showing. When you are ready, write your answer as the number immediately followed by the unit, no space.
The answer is 270lb
